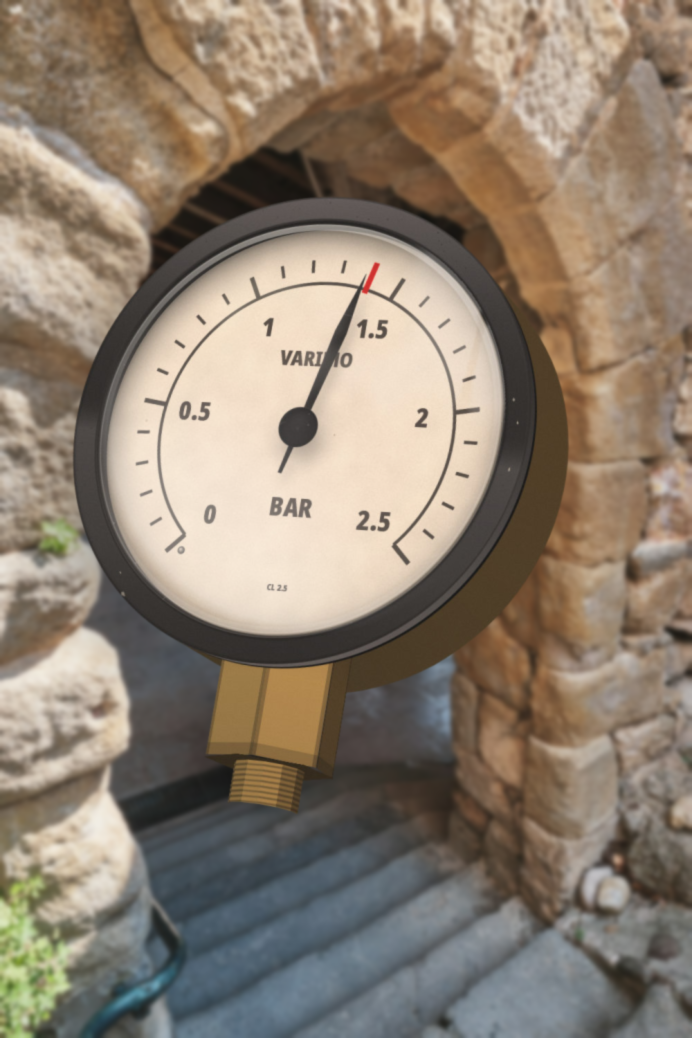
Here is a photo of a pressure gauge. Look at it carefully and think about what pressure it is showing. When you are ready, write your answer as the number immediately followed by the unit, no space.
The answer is 1.4bar
